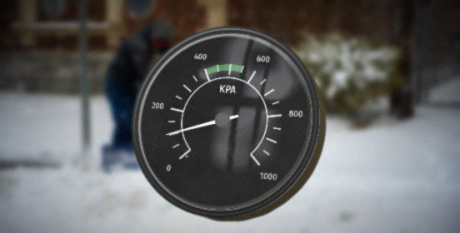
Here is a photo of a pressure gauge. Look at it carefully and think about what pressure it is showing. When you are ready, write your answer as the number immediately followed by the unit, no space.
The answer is 100kPa
